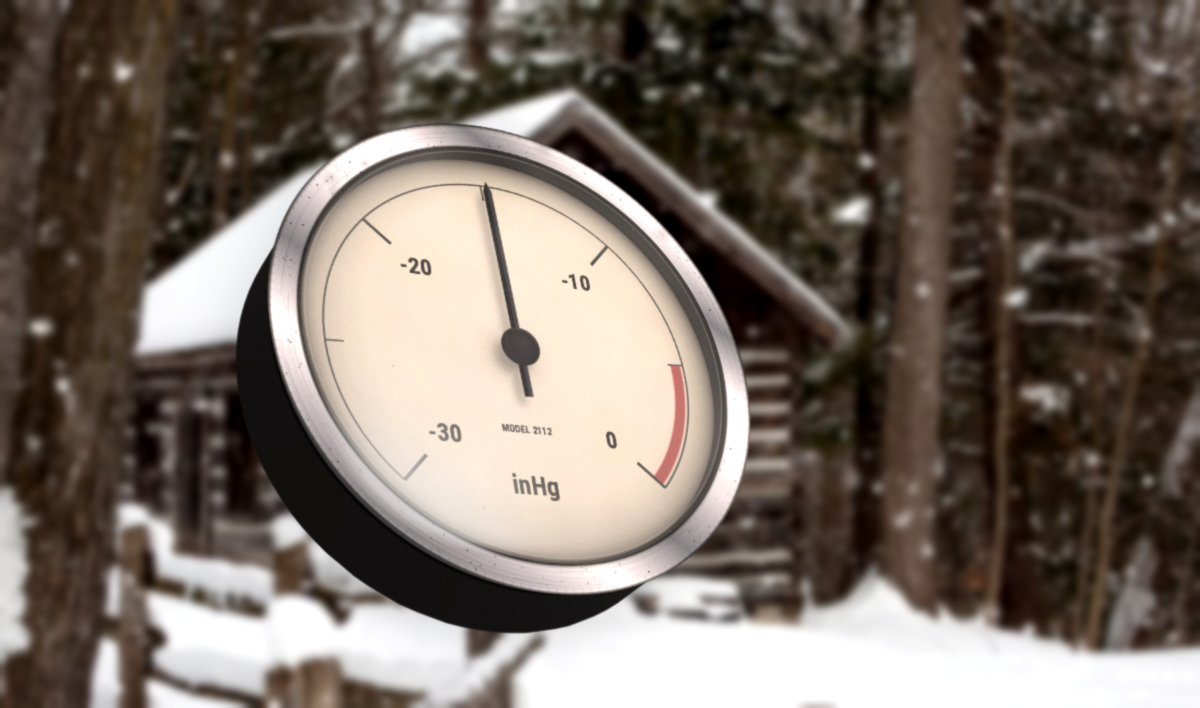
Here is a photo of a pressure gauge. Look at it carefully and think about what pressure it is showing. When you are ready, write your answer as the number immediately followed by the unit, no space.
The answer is -15inHg
